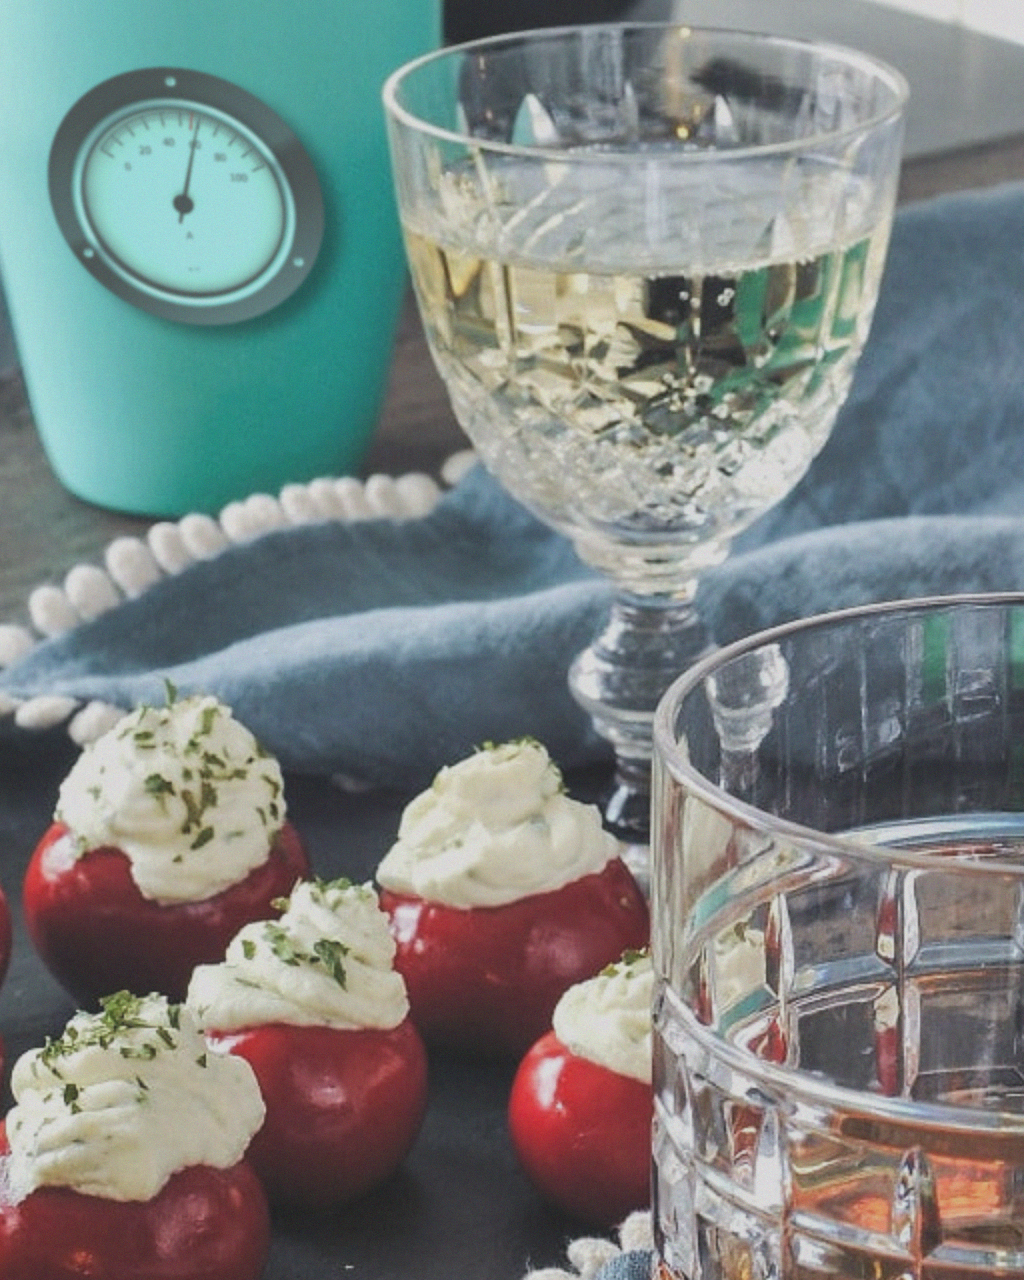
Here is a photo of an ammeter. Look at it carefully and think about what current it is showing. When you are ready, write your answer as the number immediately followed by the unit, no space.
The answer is 60A
